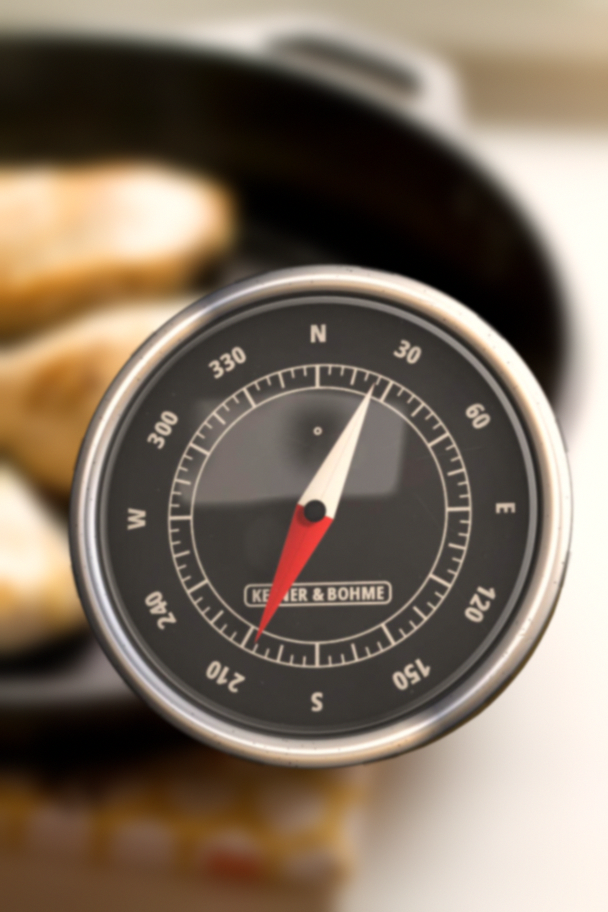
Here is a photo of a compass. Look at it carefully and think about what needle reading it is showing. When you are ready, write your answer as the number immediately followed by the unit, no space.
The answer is 205°
